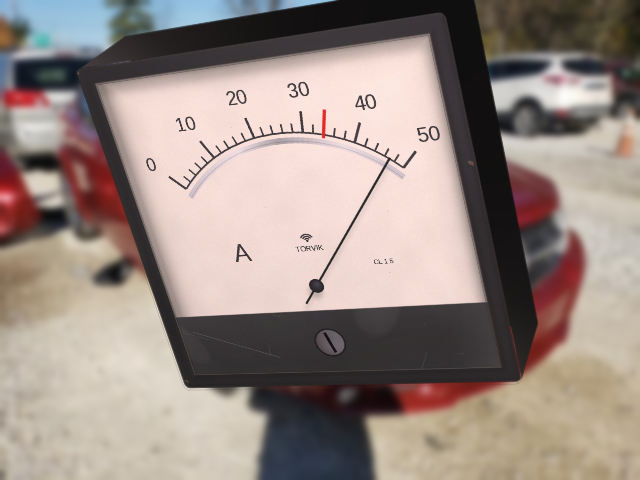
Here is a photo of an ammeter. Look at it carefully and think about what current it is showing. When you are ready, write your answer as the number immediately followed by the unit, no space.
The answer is 47A
